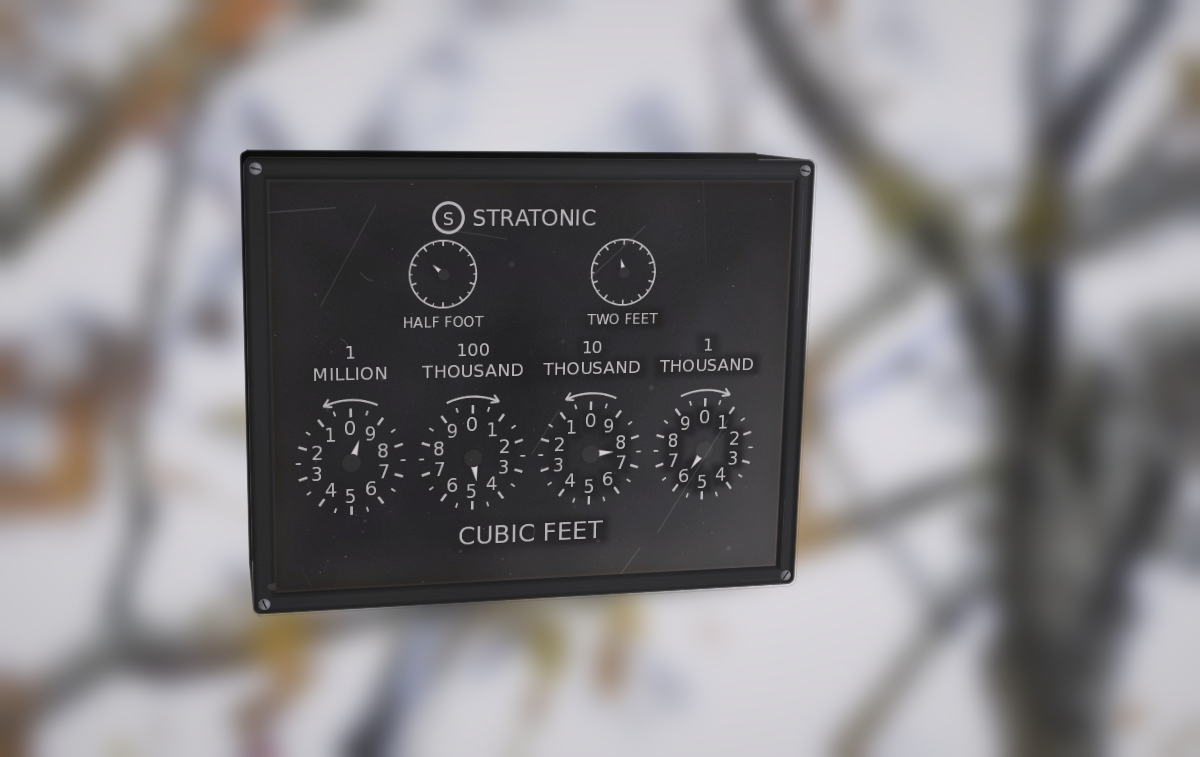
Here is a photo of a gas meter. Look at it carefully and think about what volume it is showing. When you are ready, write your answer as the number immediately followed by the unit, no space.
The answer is 947600ft³
